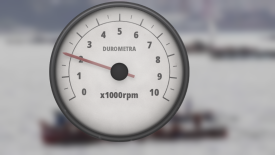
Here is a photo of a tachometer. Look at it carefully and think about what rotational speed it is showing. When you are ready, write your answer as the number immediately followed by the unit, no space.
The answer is 2000rpm
